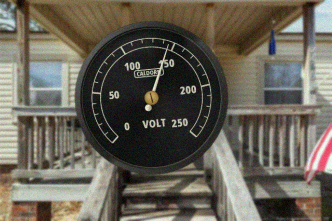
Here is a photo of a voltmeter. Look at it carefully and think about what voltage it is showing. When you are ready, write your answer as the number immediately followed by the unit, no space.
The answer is 145V
